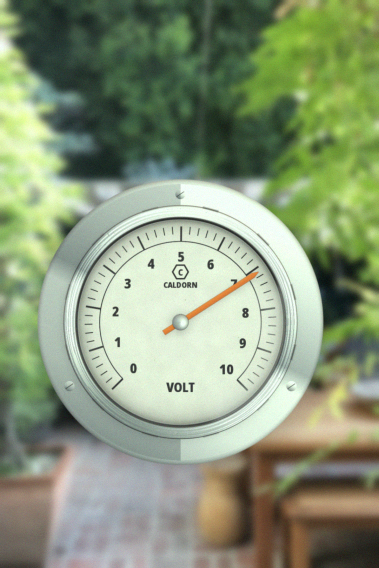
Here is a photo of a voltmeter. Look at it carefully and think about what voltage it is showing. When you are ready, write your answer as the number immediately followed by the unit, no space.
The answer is 7.1V
